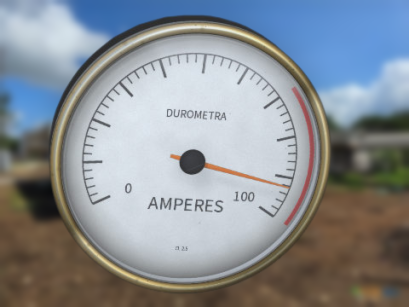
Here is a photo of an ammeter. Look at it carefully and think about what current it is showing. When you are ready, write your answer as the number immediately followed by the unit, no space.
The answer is 92A
